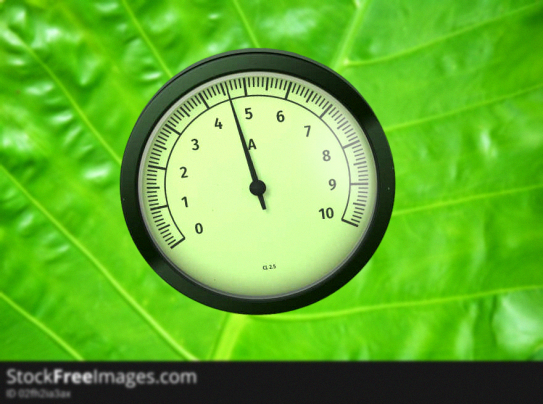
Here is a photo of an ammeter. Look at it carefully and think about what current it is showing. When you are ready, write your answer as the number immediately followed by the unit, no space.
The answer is 4.6A
